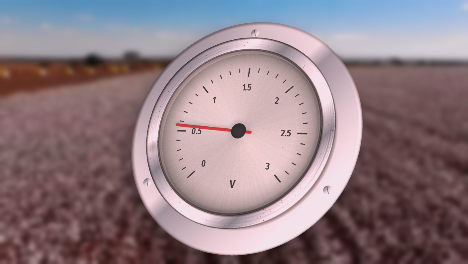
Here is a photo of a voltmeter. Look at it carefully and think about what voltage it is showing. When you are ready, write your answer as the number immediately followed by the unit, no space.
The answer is 0.55V
